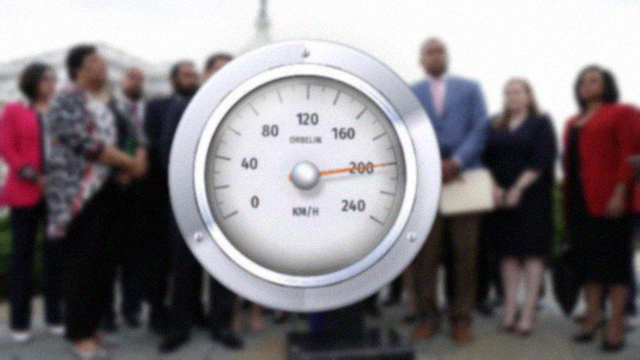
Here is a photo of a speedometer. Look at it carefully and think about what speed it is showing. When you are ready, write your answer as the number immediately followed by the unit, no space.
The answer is 200km/h
